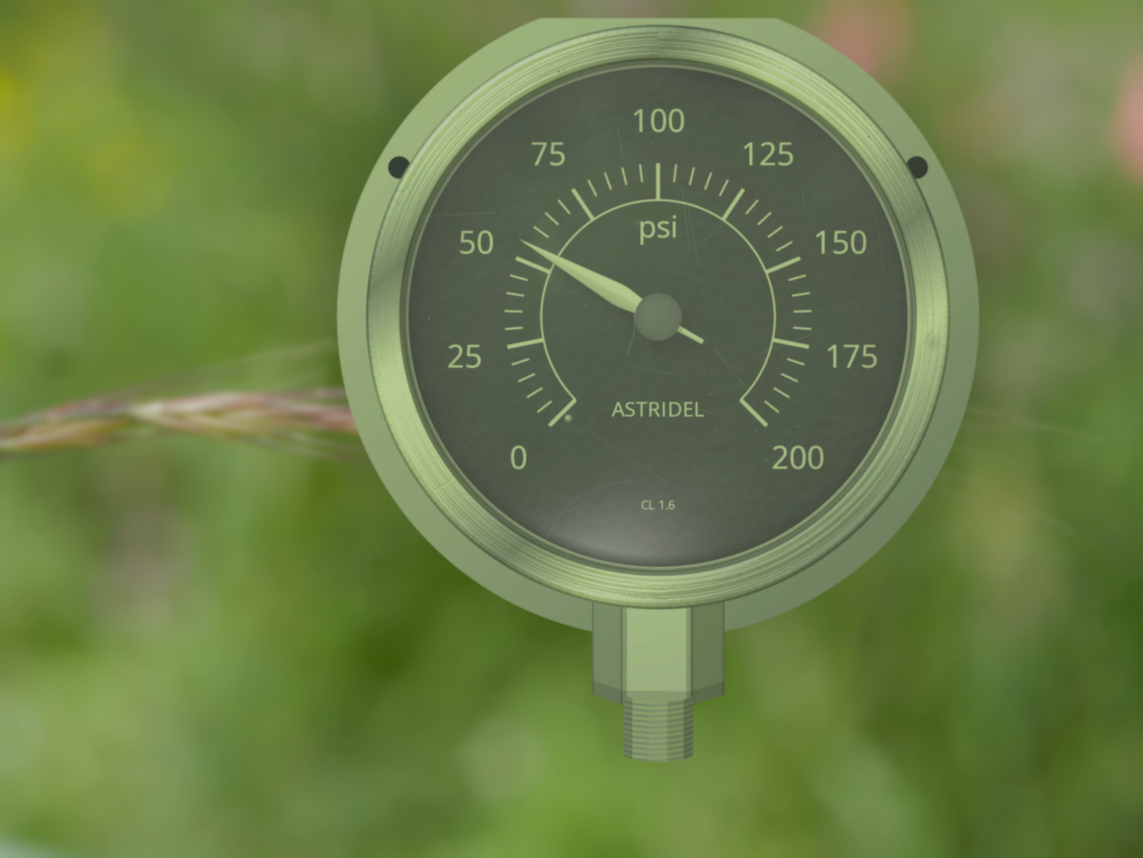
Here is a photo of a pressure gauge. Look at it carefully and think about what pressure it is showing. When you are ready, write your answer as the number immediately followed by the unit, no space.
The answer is 55psi
